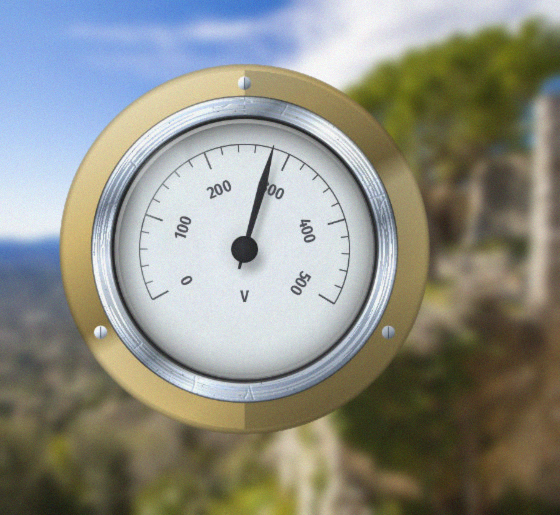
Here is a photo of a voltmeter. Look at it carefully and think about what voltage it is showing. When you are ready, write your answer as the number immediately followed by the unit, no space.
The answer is 280V
